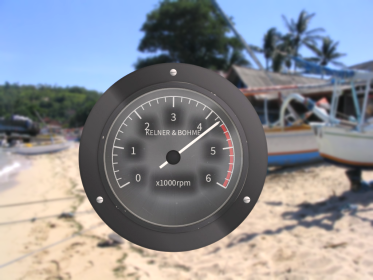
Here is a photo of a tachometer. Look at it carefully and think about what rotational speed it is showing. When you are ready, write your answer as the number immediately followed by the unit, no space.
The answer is 4300rpm
